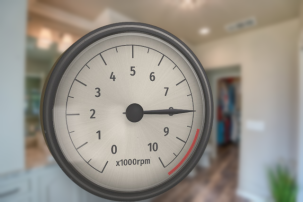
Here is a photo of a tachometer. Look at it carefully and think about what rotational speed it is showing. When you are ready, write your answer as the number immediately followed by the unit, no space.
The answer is 8000rpm
